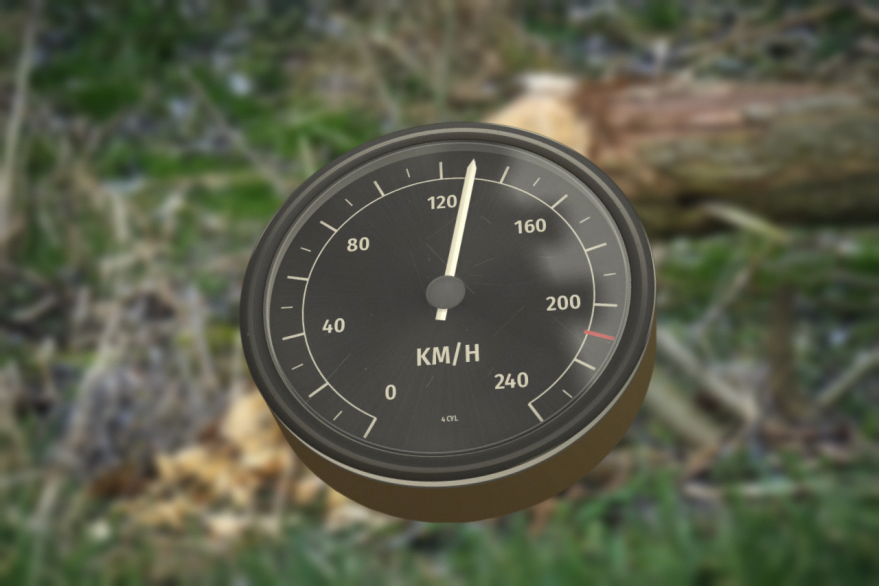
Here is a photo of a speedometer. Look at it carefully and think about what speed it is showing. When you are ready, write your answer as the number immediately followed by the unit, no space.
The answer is 130km/h
